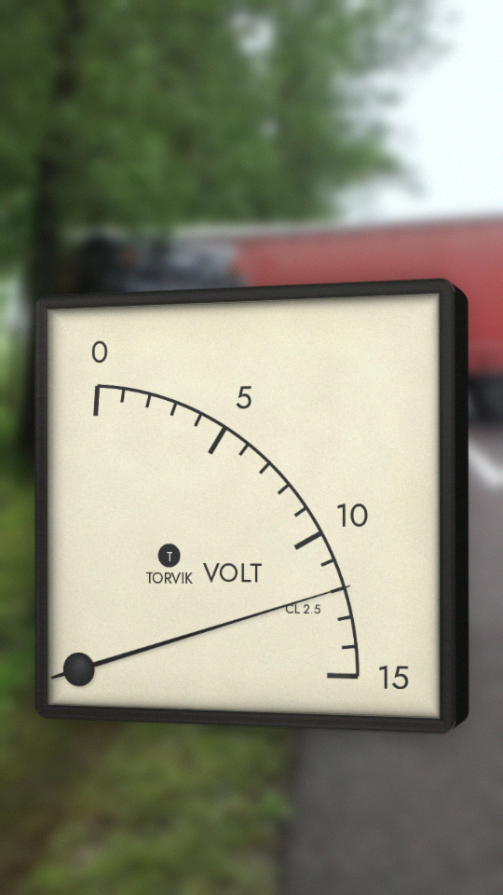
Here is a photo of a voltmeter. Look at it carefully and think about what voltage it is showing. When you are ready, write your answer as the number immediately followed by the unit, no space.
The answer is 12V
